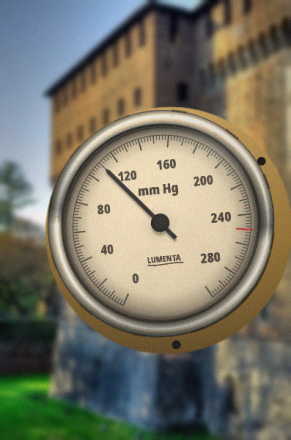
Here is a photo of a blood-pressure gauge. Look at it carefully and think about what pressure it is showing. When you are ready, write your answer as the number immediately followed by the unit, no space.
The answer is 110mmHg
